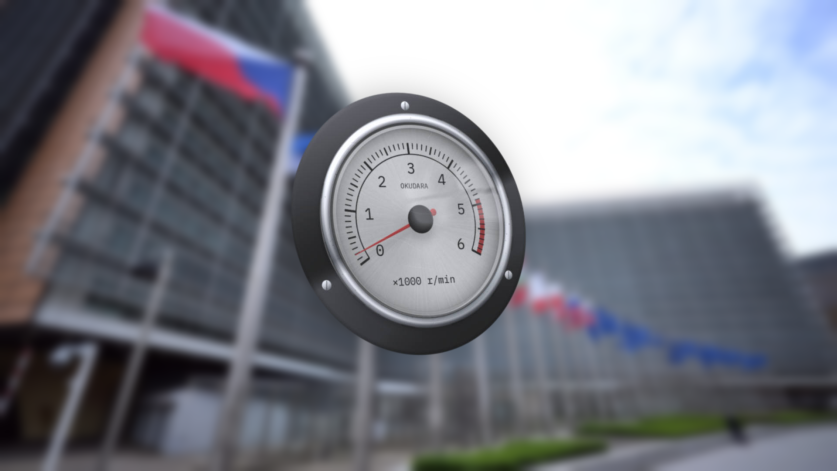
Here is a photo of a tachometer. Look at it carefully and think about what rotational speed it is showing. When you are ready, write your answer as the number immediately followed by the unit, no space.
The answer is 200rpm
